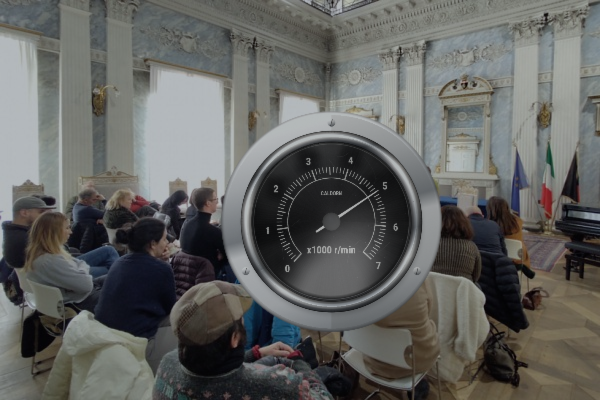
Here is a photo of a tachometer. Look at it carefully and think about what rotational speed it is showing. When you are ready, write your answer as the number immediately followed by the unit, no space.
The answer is 5000rpm
